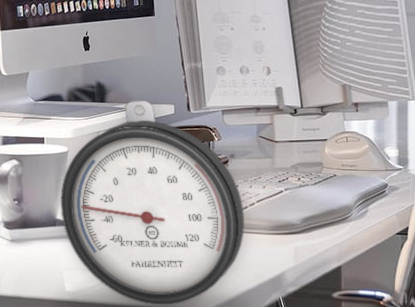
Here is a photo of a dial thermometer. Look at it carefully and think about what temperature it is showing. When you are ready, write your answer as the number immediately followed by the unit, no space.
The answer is -30°F
